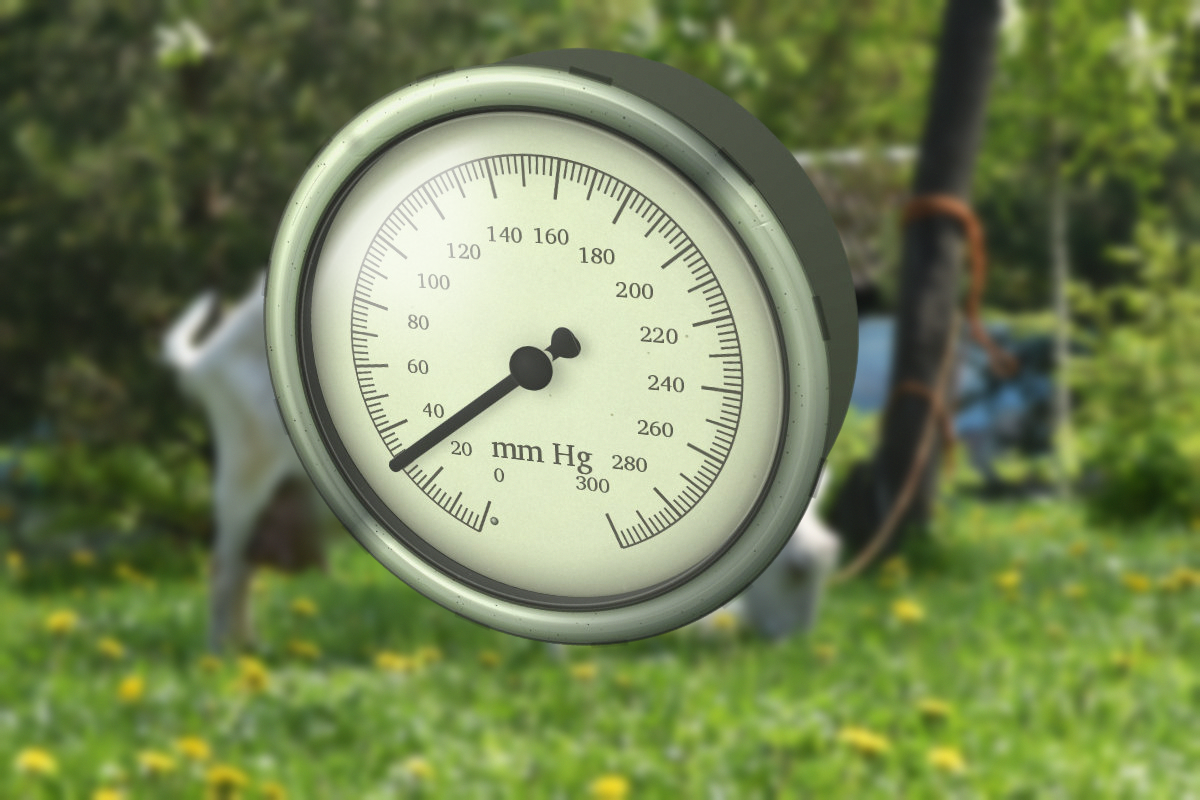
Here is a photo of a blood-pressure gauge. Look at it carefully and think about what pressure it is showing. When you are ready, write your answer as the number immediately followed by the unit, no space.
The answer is 30mmHg
